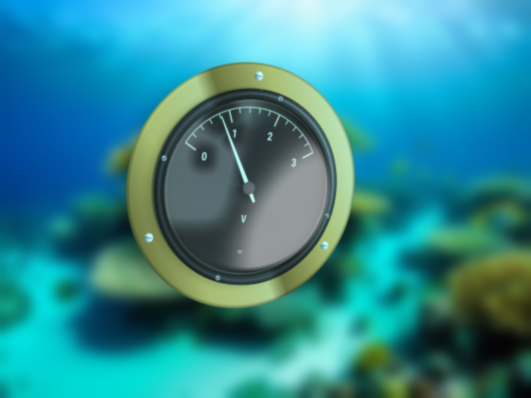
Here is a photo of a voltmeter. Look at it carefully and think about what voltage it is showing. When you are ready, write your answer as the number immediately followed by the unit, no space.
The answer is 0.8V
